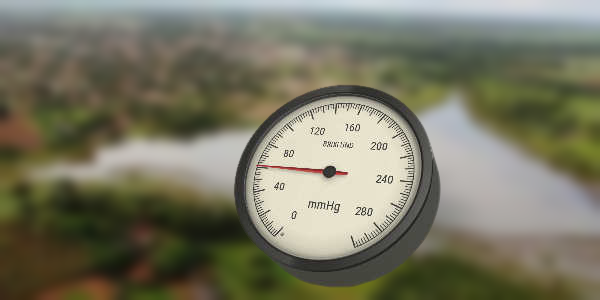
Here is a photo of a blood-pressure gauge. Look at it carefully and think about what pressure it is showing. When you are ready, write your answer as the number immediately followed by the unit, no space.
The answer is 60mmHg
